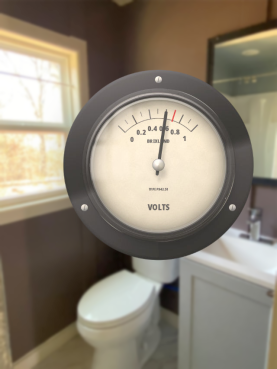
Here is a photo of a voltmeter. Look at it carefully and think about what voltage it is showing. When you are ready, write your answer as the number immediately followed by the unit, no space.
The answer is 0.6V
